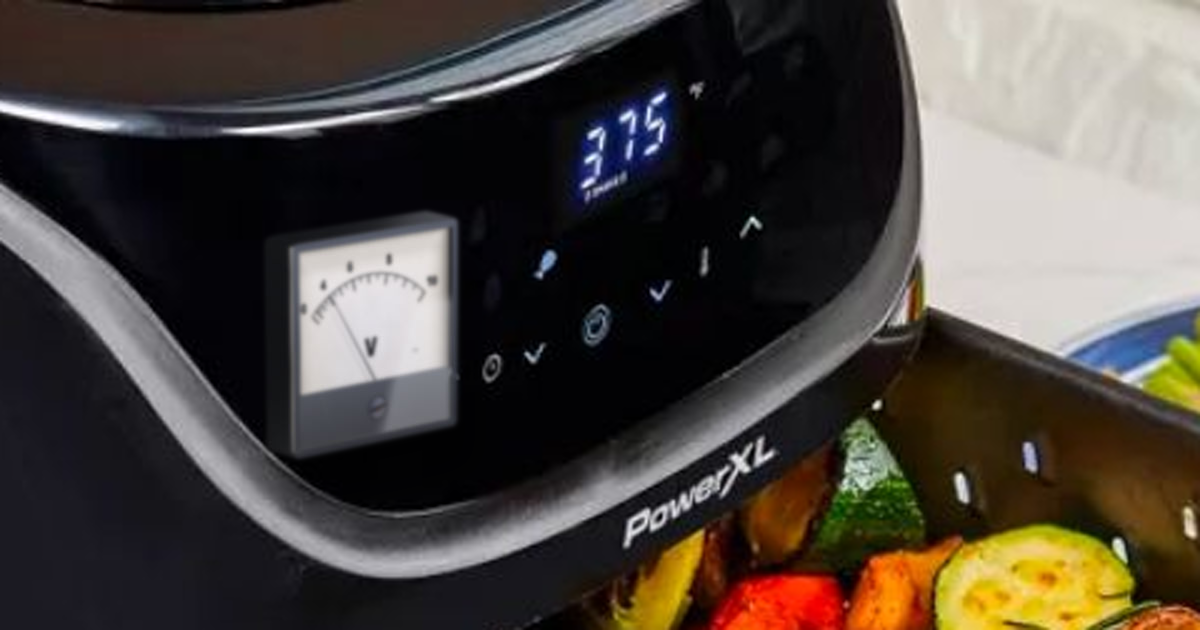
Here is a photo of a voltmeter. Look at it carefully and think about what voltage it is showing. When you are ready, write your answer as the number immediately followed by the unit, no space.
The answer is 4V
